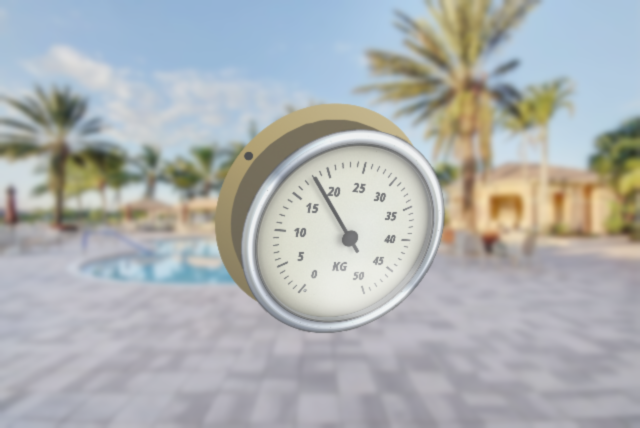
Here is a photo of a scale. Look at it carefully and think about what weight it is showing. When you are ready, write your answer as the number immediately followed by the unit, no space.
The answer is 18kg
